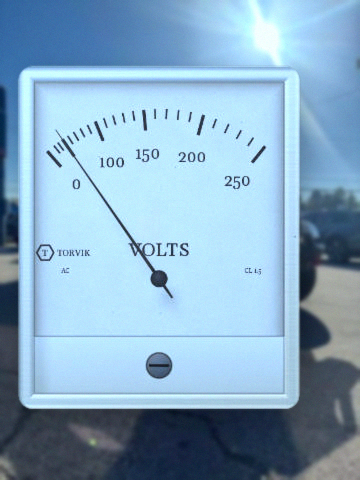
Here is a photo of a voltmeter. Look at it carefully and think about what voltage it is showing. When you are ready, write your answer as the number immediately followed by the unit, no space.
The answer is 50V
